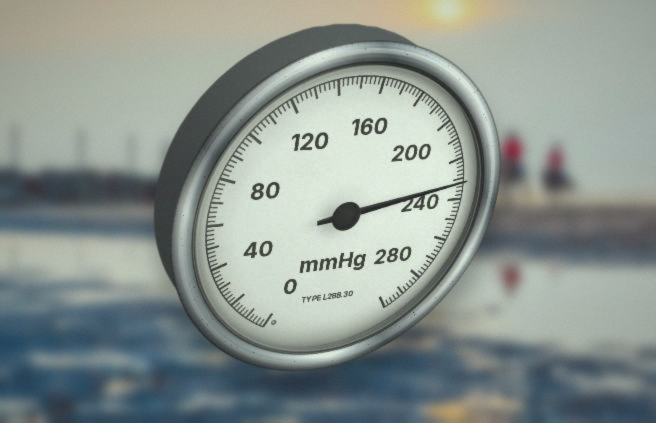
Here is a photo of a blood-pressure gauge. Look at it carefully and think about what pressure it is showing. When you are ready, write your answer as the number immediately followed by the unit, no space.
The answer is 230mmHg
